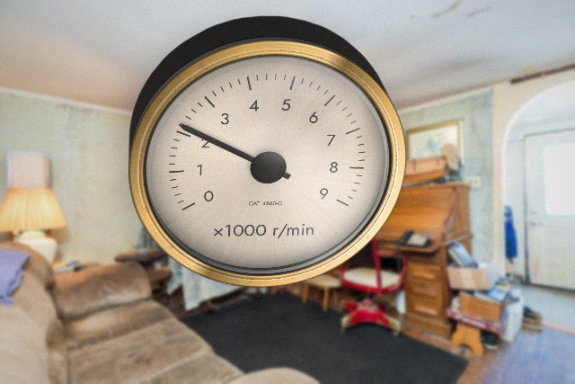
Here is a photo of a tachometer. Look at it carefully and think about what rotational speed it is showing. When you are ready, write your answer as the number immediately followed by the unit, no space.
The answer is 2200rpm
